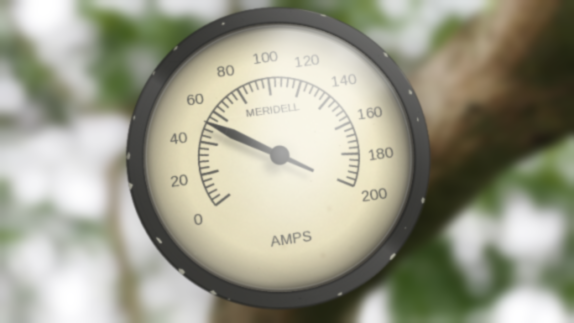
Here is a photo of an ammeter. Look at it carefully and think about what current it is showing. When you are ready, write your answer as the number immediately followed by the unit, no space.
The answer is 52A
